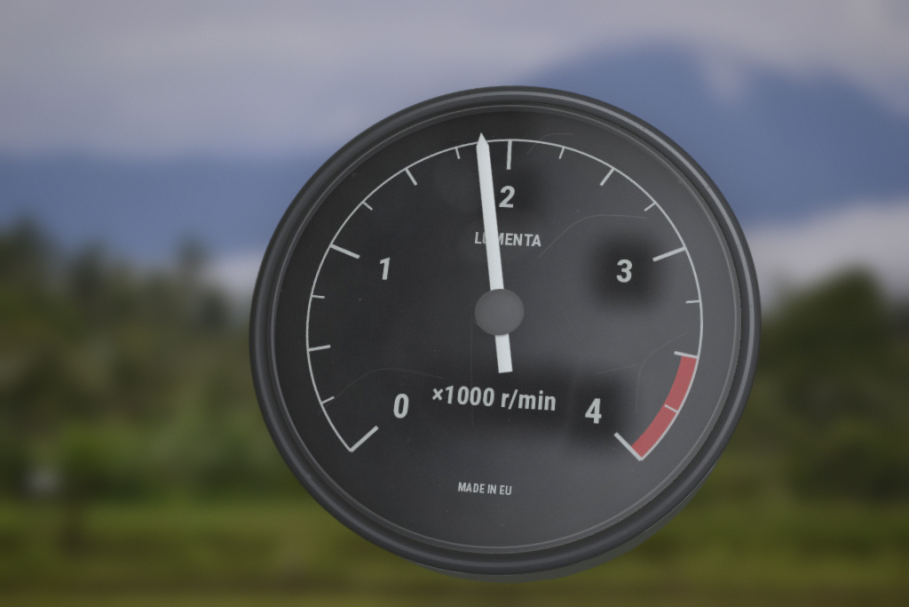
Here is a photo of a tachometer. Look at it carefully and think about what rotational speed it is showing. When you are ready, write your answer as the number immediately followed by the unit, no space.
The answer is 1875rpm
